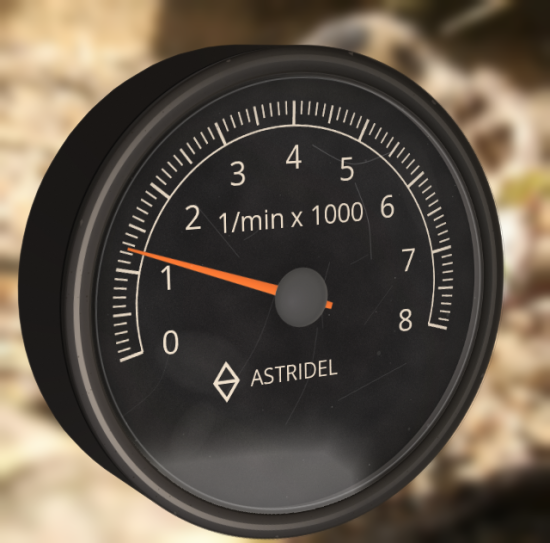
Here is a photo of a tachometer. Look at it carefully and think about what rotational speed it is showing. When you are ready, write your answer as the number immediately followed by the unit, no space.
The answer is 1250rpm
